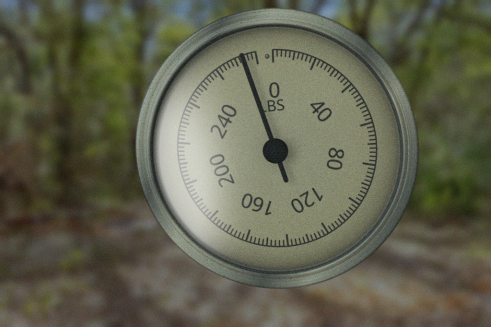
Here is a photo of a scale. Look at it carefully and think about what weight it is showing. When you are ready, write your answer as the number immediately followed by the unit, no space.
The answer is 274lb
